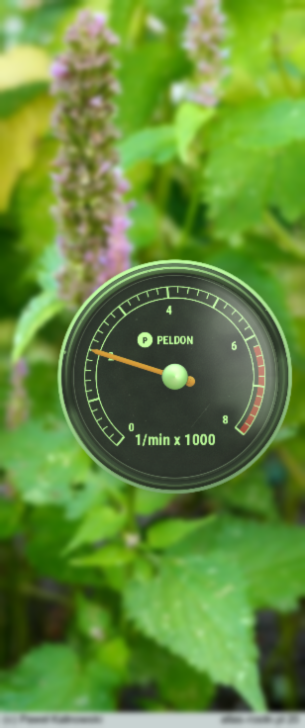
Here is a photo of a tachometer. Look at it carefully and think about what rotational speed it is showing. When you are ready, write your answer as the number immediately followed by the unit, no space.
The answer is 2000rpm
